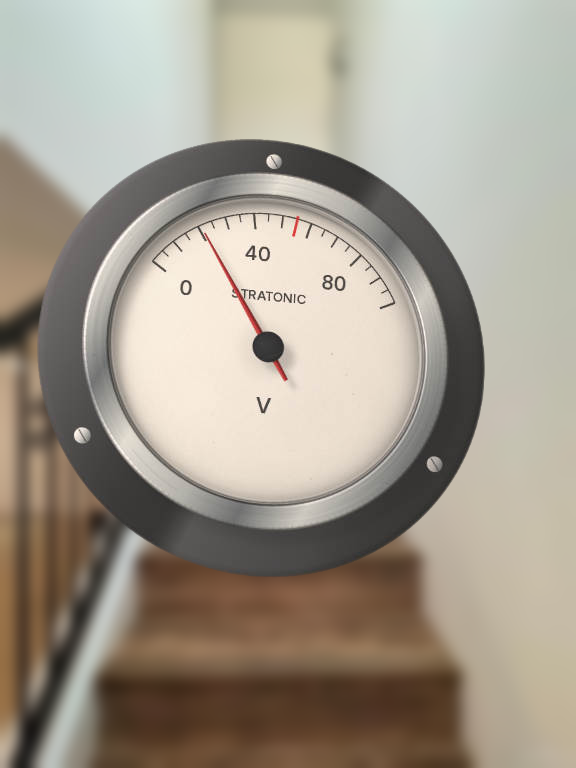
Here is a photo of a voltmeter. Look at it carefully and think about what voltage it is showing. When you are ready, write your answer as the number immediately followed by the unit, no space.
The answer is 20V
